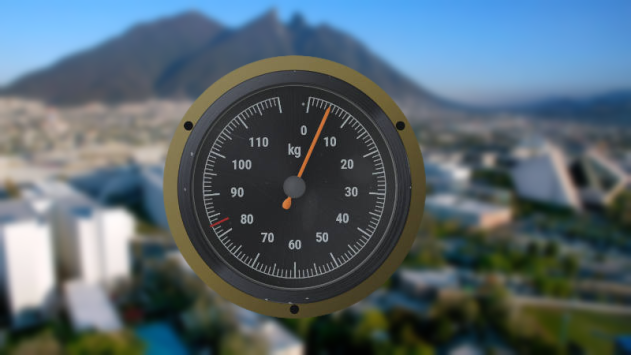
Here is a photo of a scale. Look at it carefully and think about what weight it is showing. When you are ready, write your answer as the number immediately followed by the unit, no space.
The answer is 5kg
